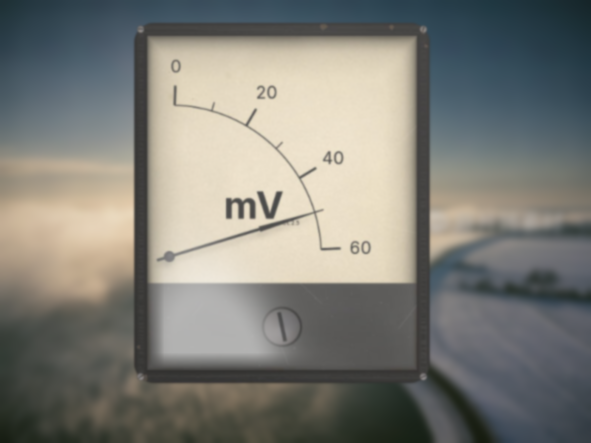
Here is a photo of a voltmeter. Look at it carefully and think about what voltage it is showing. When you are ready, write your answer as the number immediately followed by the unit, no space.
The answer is 50mV
